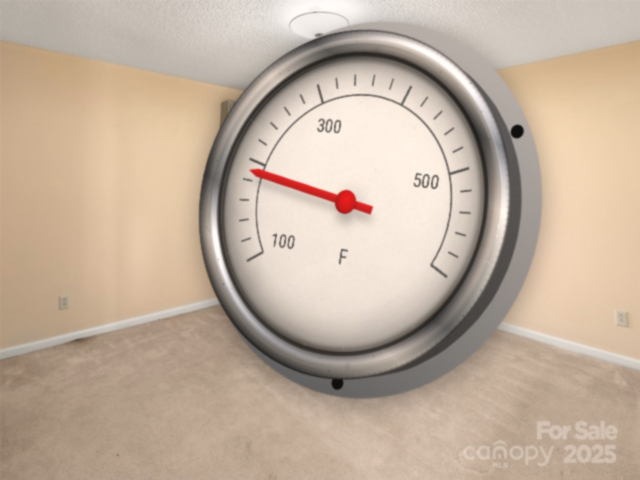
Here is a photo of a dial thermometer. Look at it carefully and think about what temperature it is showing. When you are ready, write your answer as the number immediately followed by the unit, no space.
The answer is 190°F
